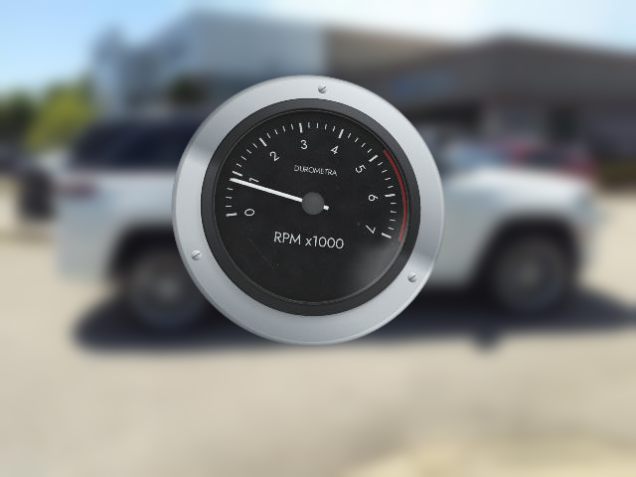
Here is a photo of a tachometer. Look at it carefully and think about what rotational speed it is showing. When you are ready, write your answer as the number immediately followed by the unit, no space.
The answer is 800rpm
